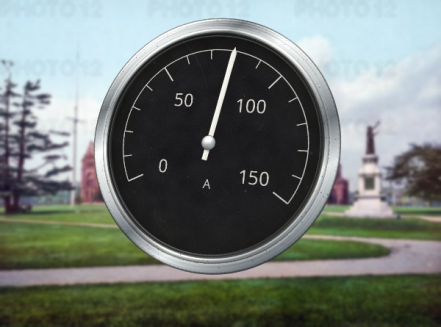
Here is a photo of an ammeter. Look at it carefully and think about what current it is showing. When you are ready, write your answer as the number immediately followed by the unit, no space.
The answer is 80A
